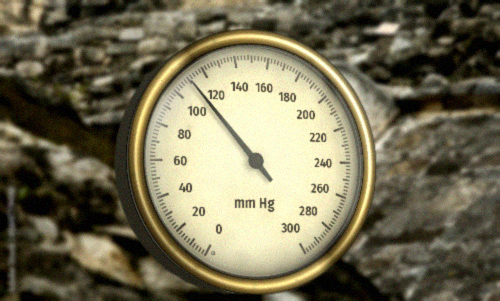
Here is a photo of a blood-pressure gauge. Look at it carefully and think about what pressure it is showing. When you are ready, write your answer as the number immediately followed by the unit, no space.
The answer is 110mmHg
